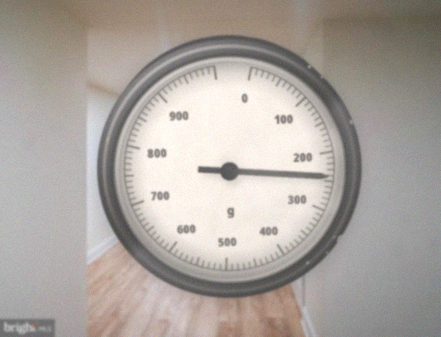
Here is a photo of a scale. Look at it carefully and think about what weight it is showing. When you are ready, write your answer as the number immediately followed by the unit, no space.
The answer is 240g
